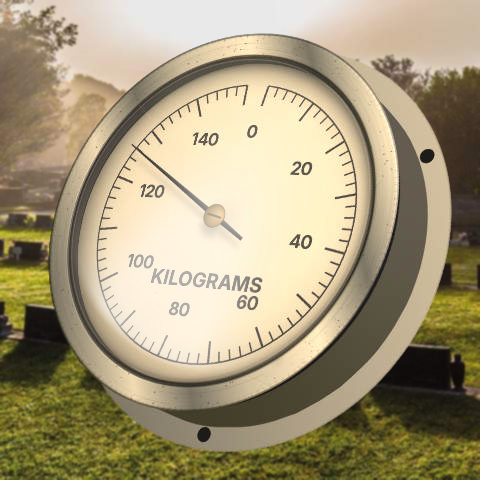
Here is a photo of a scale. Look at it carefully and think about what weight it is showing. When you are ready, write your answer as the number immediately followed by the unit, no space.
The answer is 126kg
